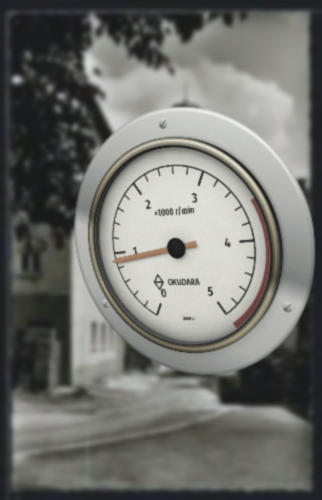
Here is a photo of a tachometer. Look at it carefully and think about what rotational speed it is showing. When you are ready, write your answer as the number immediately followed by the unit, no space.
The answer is 900rpm
